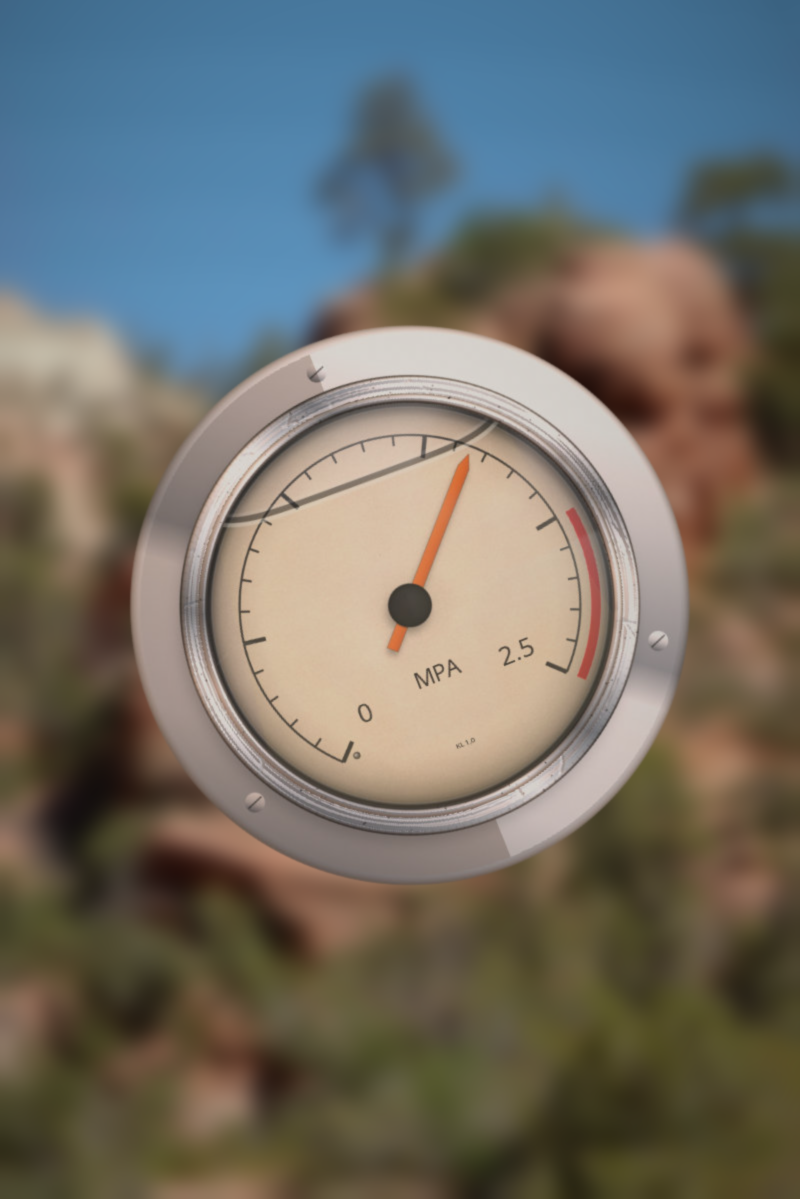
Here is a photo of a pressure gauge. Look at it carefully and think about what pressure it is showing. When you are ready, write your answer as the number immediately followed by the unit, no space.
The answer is 1.65MPa
